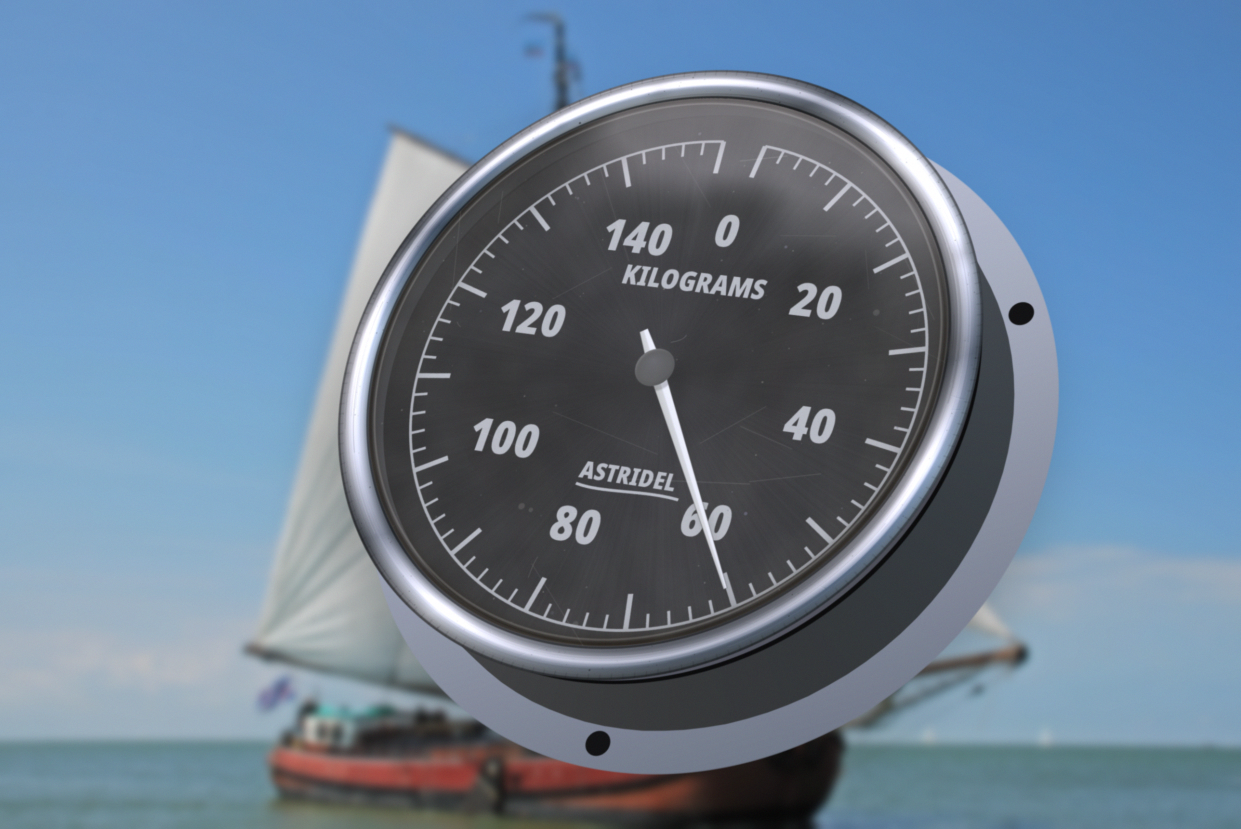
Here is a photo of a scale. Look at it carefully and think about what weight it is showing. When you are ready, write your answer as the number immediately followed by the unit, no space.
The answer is 60kg
